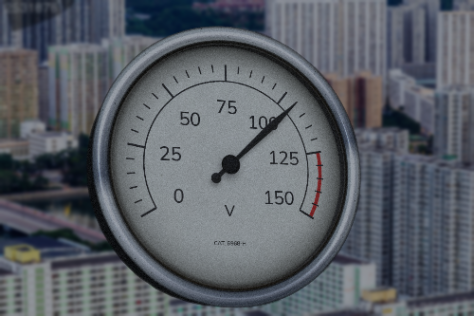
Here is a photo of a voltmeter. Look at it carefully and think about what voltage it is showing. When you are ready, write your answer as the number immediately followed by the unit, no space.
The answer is 105V
